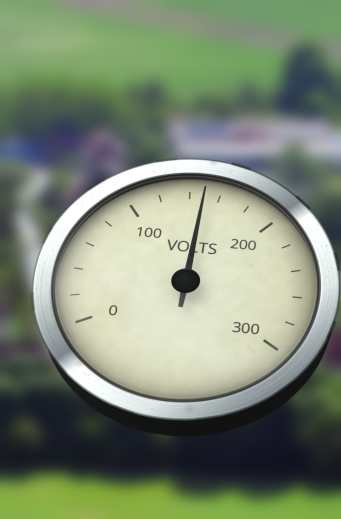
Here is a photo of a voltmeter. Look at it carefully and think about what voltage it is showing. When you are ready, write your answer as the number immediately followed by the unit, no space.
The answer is 150V
